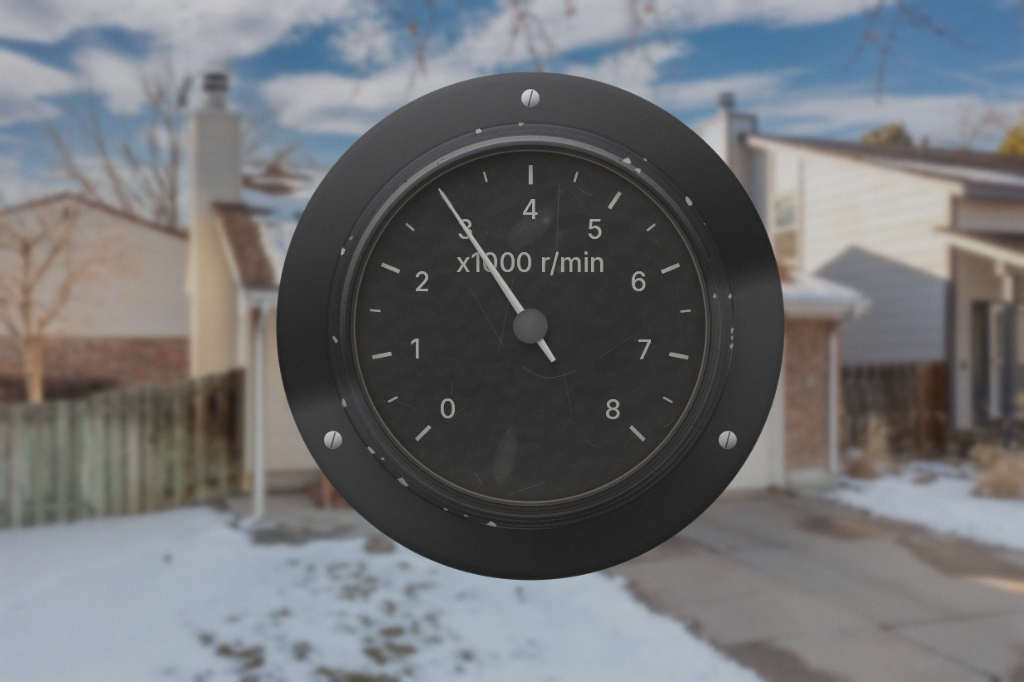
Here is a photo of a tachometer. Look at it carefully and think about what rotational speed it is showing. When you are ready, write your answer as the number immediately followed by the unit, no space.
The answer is 3000rpm
